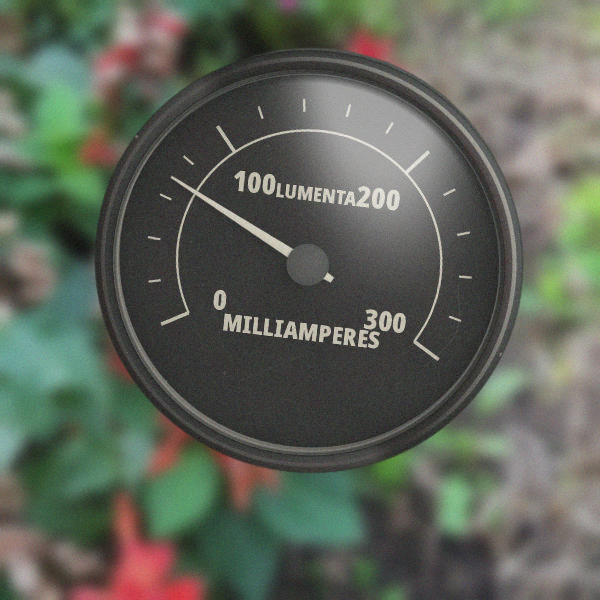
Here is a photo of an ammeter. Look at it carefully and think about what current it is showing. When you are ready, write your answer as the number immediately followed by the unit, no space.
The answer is 70mA
